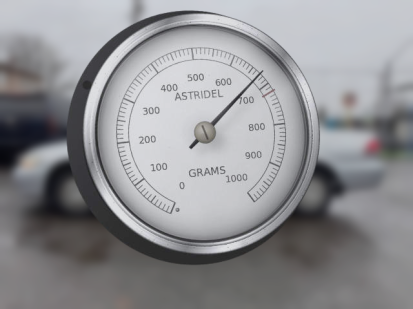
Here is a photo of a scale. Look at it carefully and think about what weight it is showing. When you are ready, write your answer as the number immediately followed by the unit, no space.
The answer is 670g
